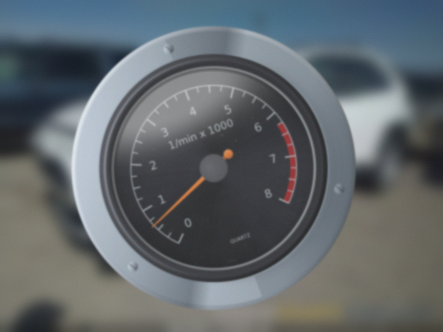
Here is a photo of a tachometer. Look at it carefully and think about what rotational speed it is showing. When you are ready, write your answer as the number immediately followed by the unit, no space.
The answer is 625rpm
